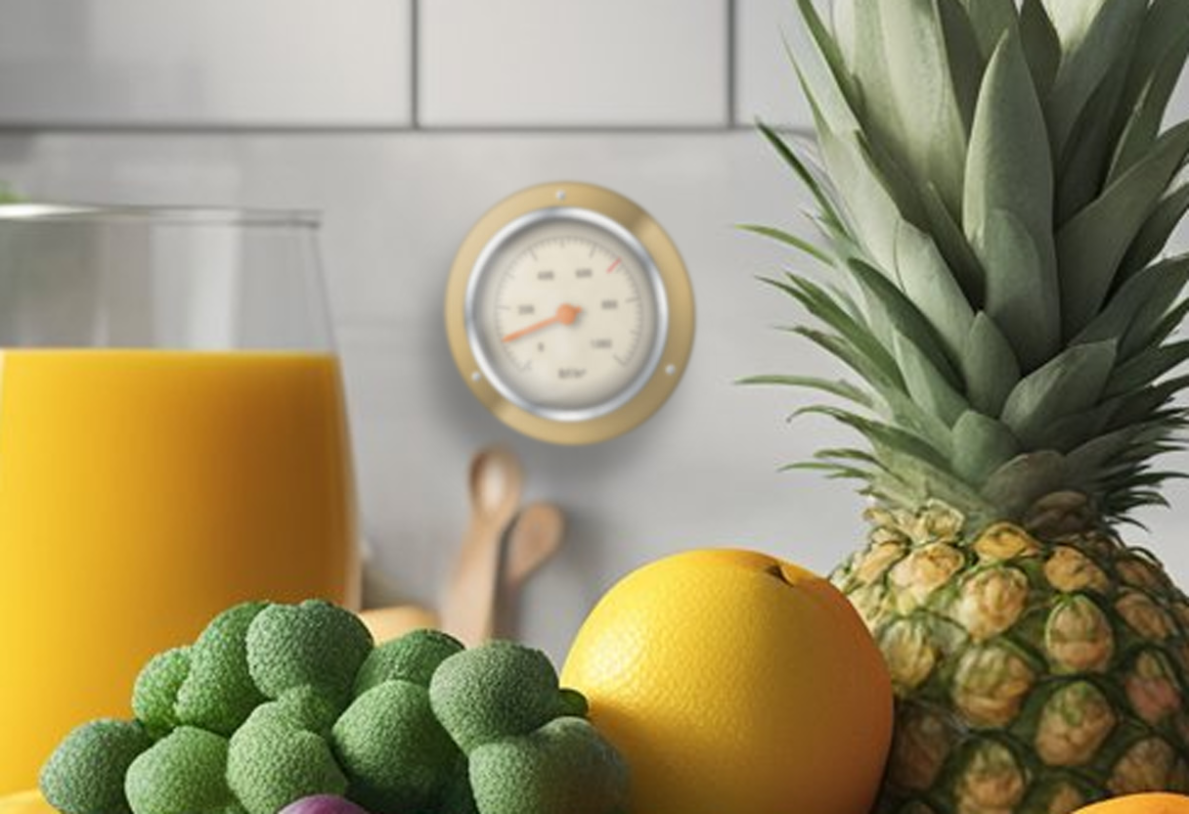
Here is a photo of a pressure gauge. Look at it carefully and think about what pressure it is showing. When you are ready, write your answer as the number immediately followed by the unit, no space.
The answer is 100psi
